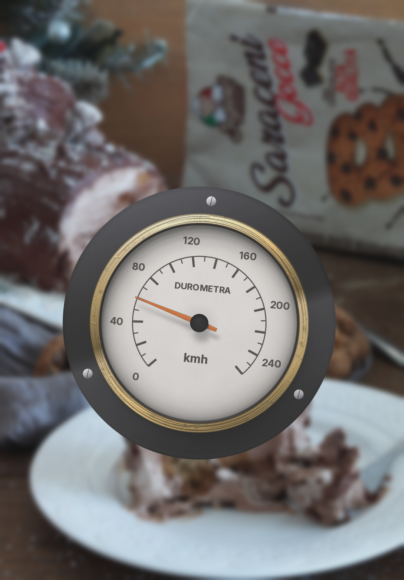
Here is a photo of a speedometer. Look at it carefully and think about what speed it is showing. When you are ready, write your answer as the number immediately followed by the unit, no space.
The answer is 60km/h
